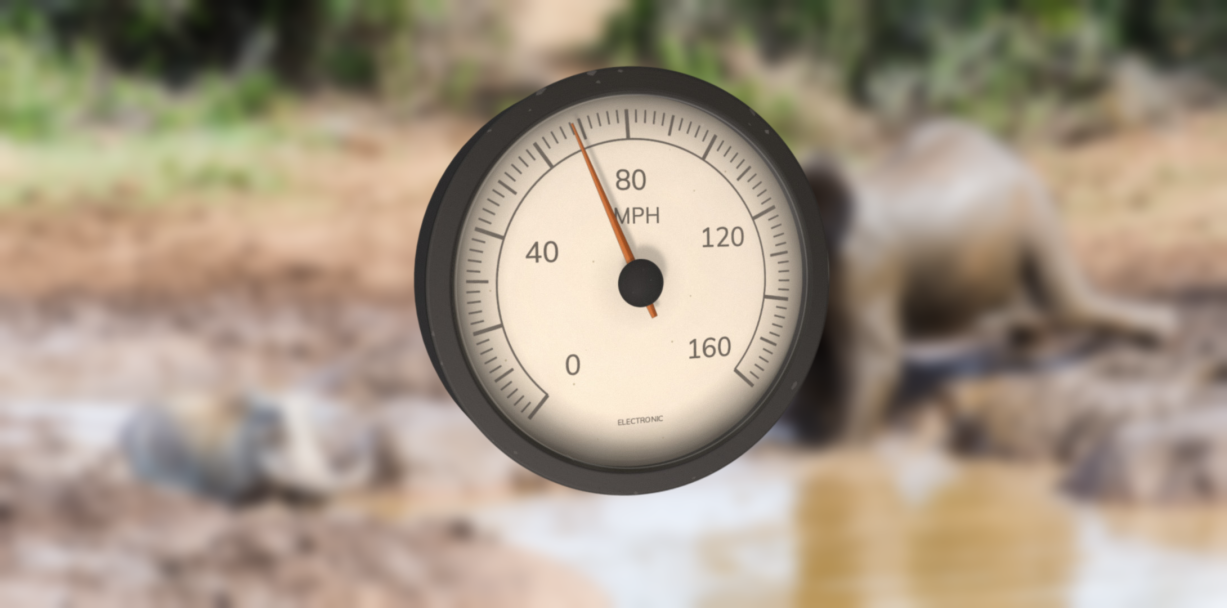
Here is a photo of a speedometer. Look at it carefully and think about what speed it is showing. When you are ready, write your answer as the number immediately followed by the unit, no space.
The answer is 68mph
